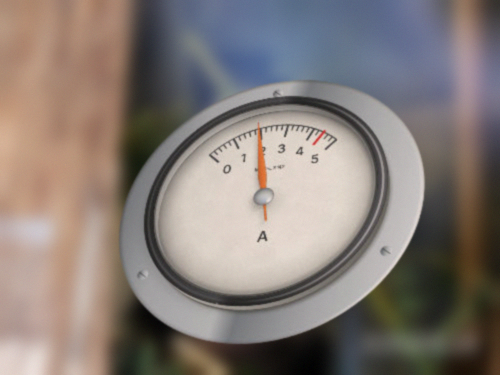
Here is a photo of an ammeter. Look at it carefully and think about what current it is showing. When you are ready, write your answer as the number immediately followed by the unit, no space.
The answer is 2A
